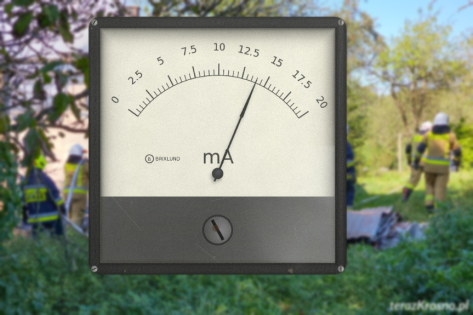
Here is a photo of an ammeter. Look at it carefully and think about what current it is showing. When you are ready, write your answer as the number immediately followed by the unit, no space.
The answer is 14mA
